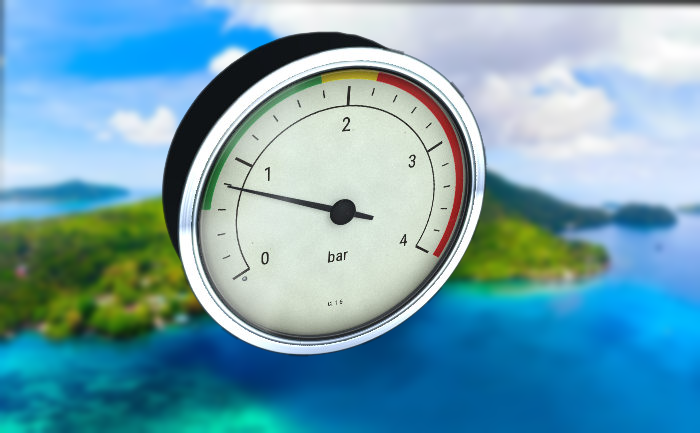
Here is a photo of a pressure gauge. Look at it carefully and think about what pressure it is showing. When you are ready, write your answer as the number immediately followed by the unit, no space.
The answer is 0.8bar
